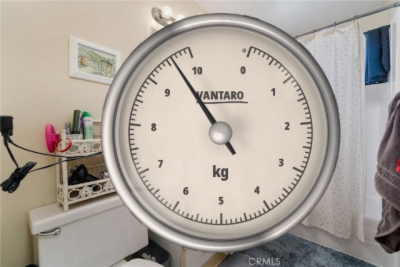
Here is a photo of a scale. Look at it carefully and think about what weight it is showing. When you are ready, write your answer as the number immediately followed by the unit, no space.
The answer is 9.6kg
